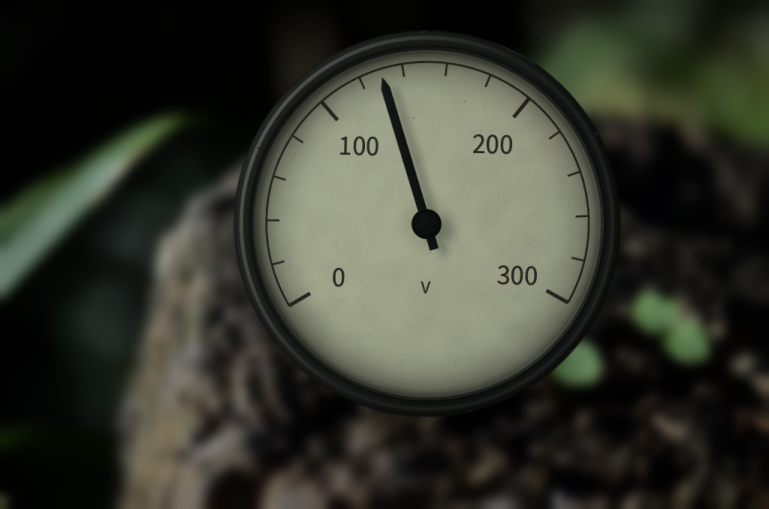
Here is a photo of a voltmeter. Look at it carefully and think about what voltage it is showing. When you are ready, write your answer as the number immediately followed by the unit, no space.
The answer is 130V
